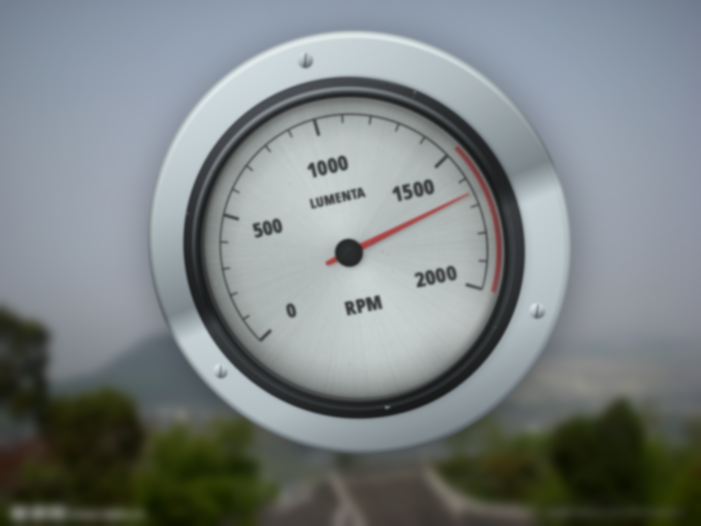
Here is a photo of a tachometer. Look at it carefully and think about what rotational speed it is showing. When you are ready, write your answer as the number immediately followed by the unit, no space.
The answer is 1650rpm
